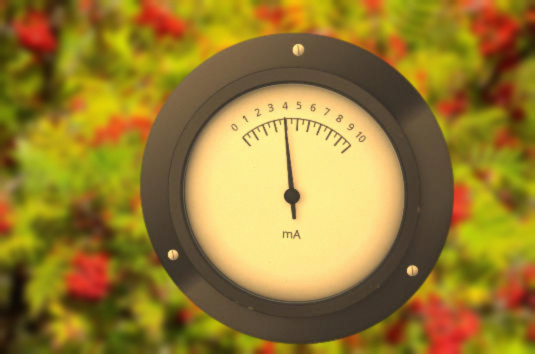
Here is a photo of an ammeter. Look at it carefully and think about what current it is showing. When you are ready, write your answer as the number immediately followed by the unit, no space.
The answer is 4mA
